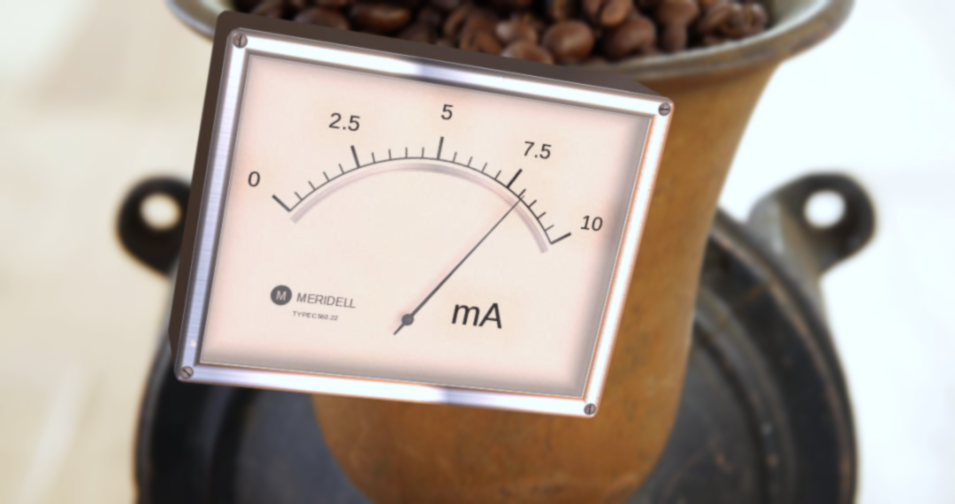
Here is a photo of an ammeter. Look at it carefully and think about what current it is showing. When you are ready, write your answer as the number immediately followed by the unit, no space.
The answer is 8mA
